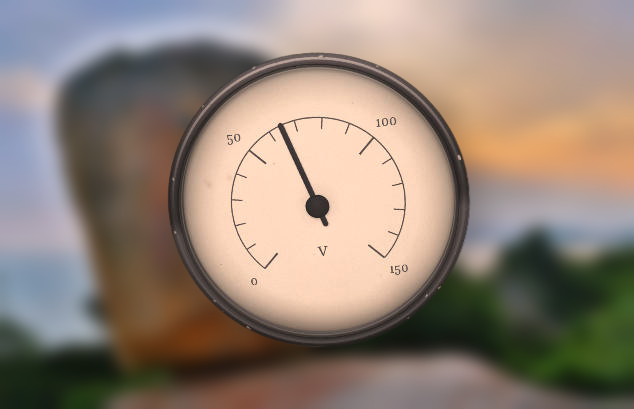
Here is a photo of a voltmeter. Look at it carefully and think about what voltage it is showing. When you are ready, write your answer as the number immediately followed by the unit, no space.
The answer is 65V
